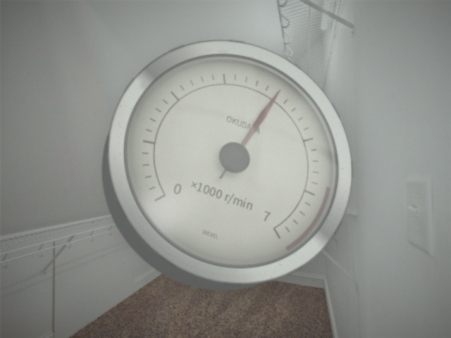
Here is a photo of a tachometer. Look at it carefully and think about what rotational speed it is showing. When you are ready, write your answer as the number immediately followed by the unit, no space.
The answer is 4000rpm
